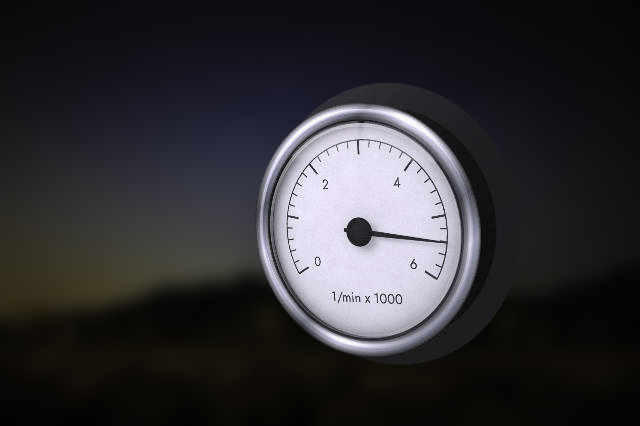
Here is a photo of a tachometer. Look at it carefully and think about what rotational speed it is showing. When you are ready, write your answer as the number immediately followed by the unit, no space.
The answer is 5400rpm
